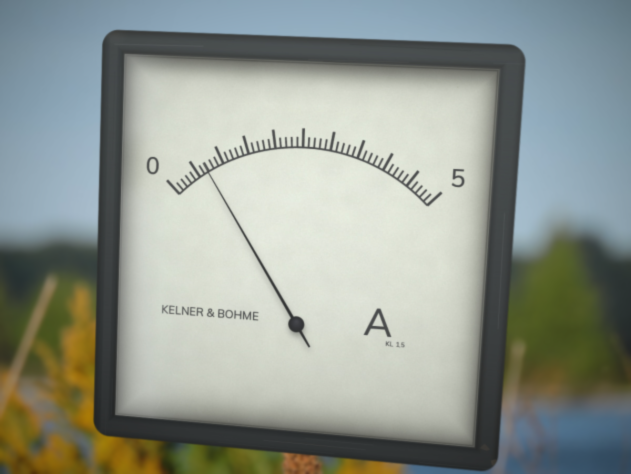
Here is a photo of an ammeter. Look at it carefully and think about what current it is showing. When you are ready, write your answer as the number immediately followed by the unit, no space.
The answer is 0.7A
